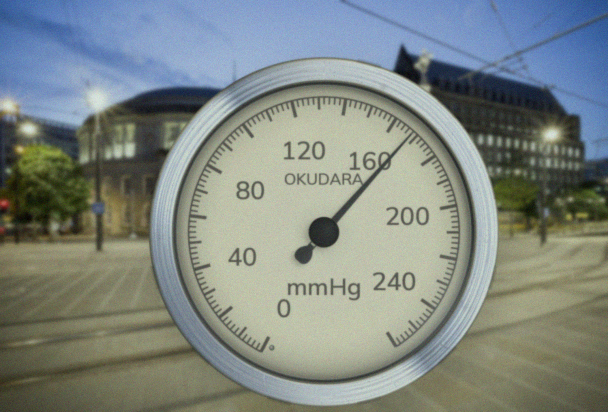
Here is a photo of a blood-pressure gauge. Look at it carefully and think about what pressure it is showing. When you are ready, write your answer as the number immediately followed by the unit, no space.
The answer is 168mmHg
